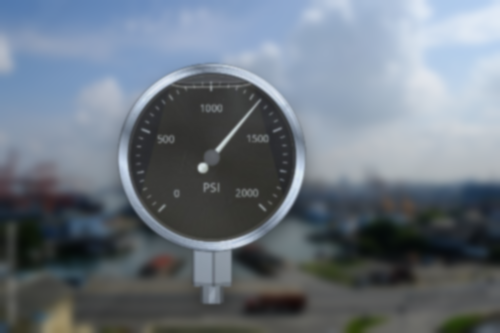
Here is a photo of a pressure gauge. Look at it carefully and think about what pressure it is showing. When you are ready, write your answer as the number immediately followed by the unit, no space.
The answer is 1300psi
